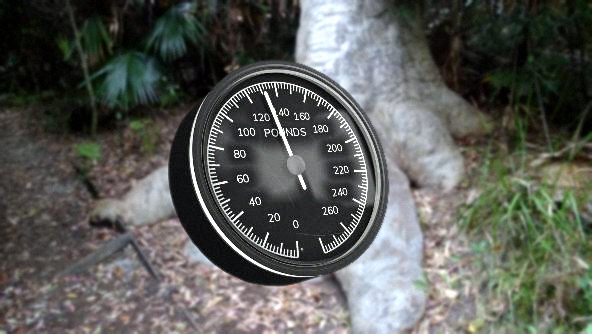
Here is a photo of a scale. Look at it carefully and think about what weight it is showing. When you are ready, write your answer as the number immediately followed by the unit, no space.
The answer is 130lb
